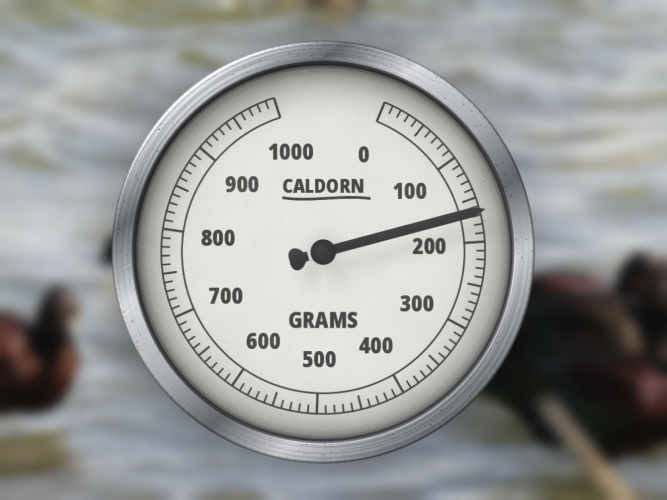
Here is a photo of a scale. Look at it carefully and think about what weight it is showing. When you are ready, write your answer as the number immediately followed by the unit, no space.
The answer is 165g
